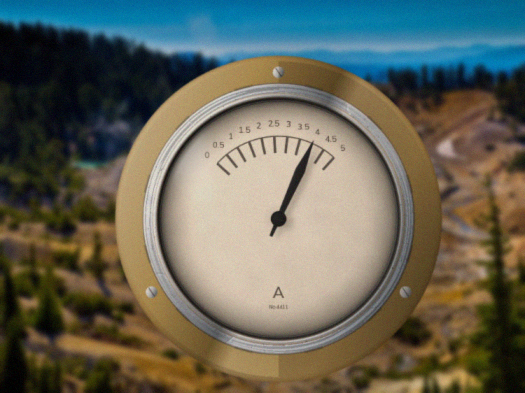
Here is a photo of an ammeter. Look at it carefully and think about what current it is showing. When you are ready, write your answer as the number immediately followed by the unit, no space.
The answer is 4A
